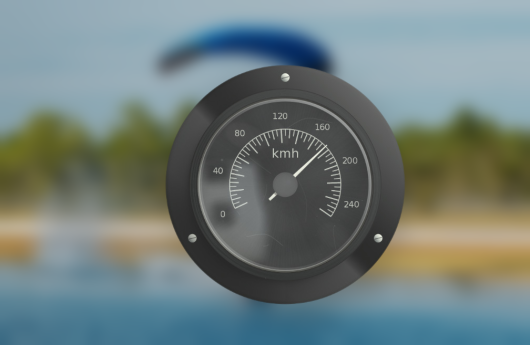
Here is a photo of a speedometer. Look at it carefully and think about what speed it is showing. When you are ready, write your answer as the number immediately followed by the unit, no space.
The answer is 175km/h
